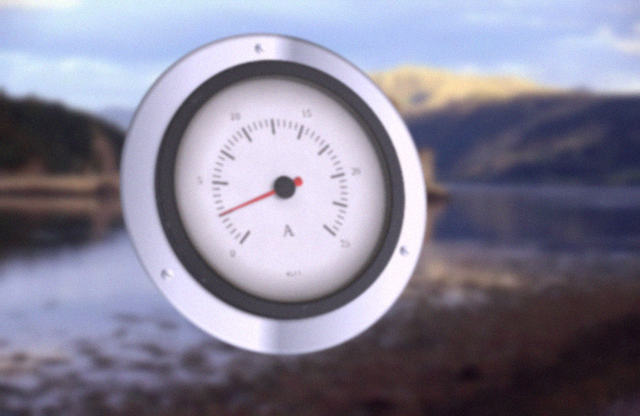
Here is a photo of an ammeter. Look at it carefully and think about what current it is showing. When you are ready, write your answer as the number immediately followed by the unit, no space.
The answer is 2.5A
